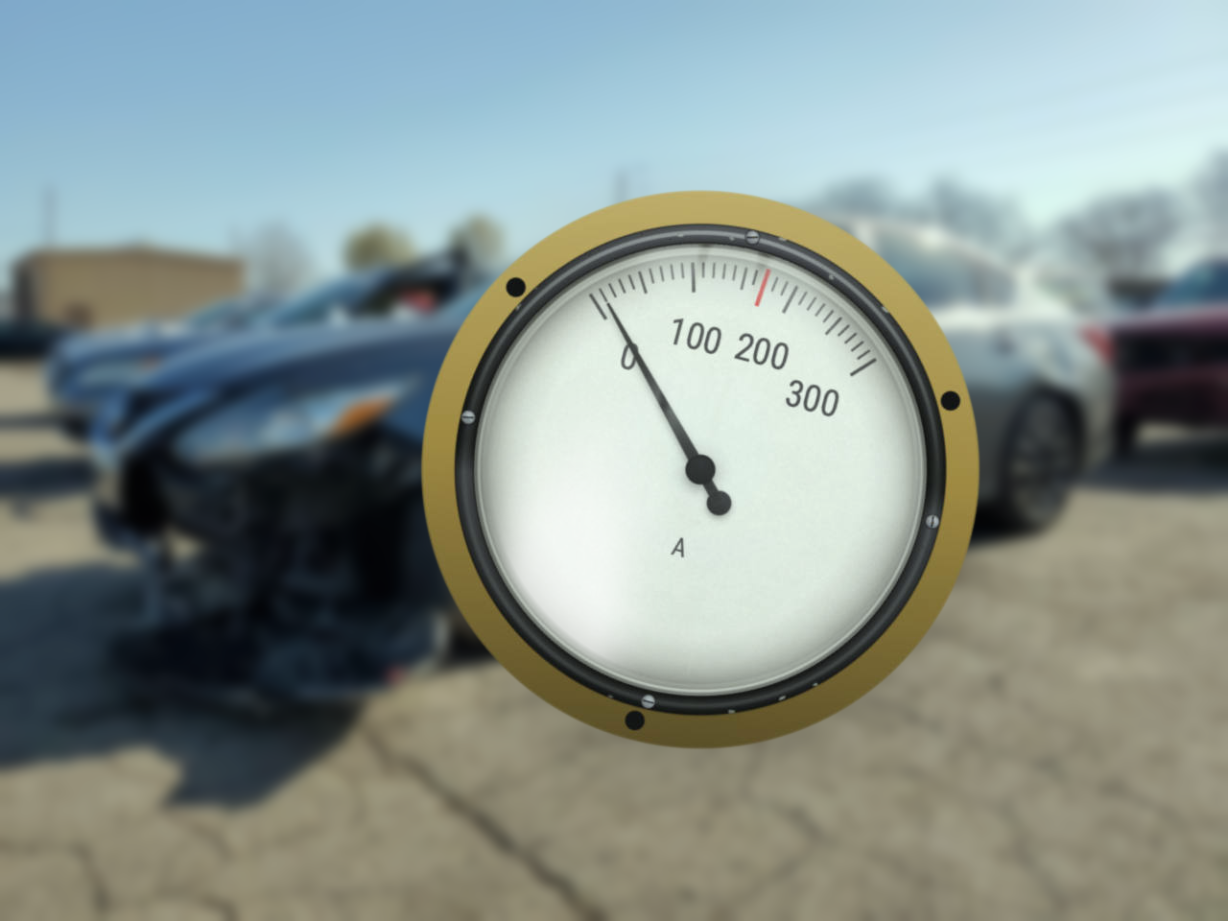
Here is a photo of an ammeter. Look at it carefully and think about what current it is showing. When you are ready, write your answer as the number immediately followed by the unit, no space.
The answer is 10A
